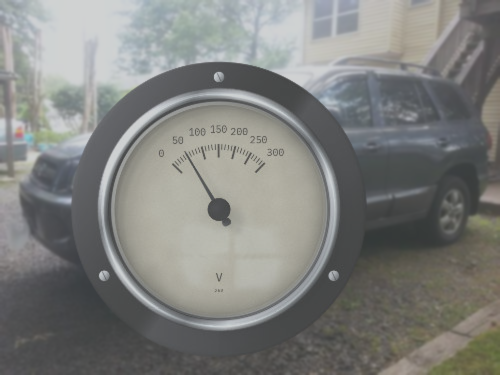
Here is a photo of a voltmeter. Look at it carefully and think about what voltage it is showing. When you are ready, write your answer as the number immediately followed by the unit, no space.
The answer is 50V
